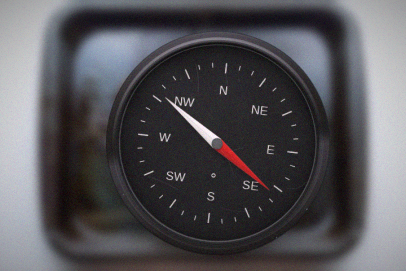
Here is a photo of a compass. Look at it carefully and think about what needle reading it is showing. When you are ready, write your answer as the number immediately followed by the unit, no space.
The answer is 125°
